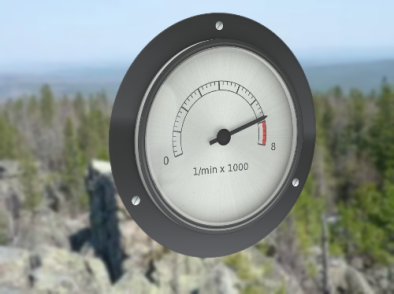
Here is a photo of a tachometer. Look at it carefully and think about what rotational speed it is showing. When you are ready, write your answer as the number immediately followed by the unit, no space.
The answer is 6800rpm
